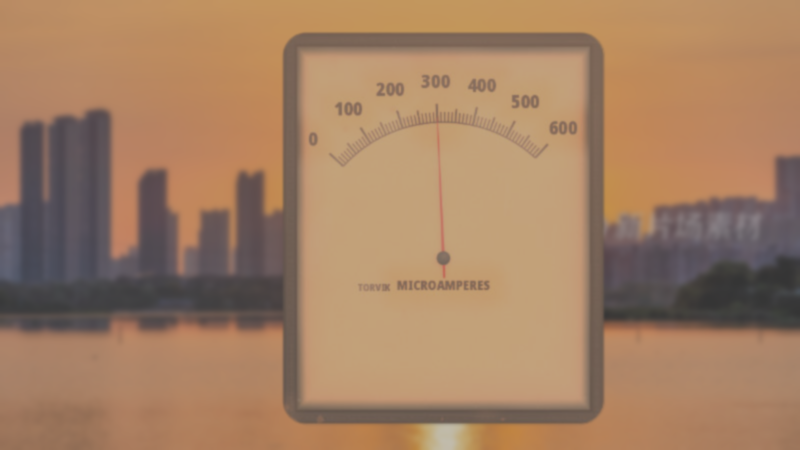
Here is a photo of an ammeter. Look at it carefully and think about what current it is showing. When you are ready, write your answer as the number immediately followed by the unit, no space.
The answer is 300µA
